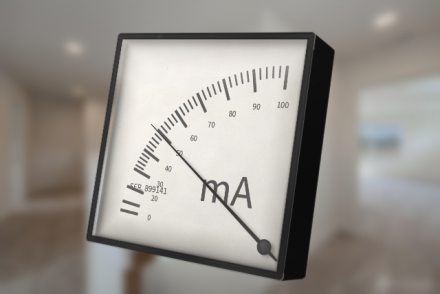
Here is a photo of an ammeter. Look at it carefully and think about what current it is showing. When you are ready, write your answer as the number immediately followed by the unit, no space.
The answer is 50mA
